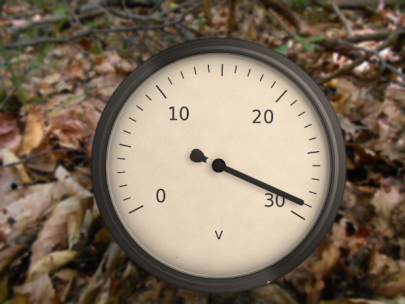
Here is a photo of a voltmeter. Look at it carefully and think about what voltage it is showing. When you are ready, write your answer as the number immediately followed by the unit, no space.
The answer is 29V
